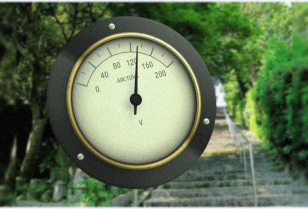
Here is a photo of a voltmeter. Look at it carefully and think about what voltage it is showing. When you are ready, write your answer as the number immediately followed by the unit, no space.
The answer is 130V
